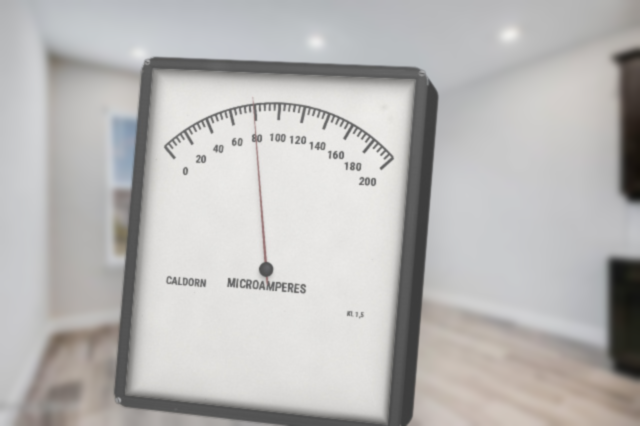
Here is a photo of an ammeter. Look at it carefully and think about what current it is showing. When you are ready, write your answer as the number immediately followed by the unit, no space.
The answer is 80µA
